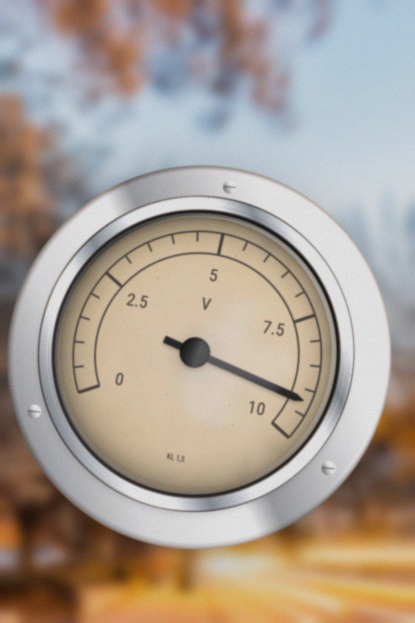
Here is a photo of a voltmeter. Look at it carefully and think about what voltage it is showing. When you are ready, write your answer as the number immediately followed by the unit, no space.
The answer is 9.25V
